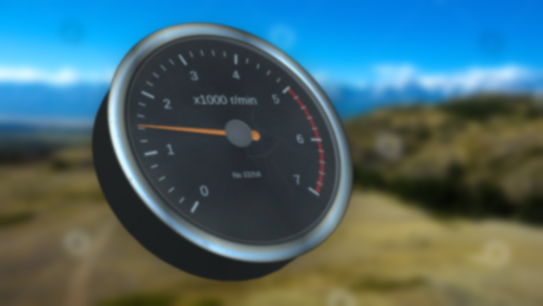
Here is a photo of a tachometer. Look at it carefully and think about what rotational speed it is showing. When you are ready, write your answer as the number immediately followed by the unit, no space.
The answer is 1400rpm
